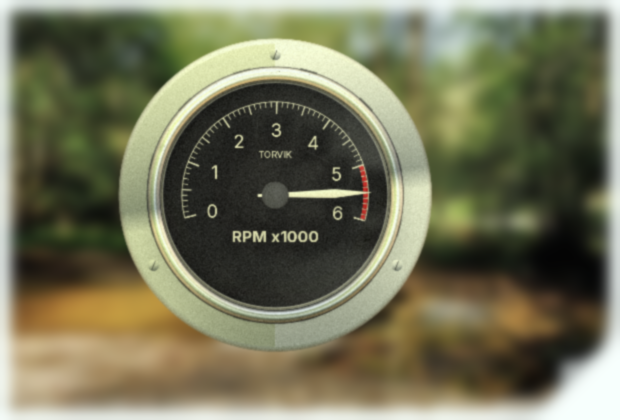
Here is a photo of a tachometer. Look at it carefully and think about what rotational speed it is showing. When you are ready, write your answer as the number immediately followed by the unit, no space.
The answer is 5500rpm
